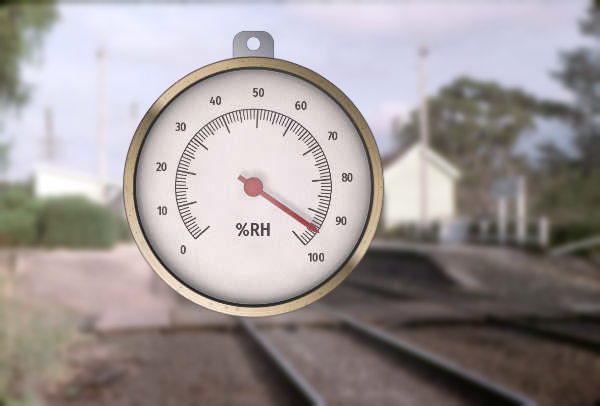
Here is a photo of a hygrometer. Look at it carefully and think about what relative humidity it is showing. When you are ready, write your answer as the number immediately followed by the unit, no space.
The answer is 95%
